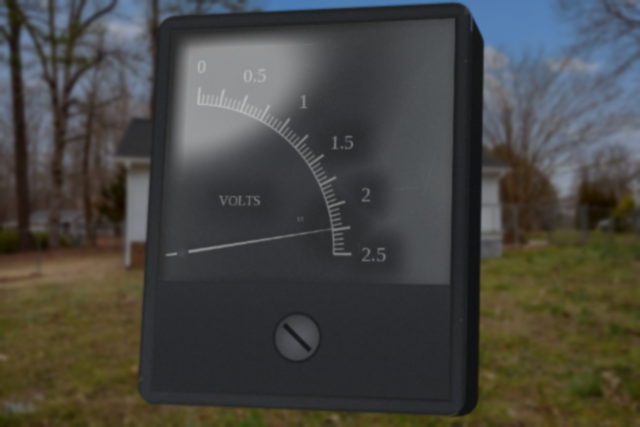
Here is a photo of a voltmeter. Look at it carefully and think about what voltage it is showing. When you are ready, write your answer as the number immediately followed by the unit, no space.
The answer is 2.25V
